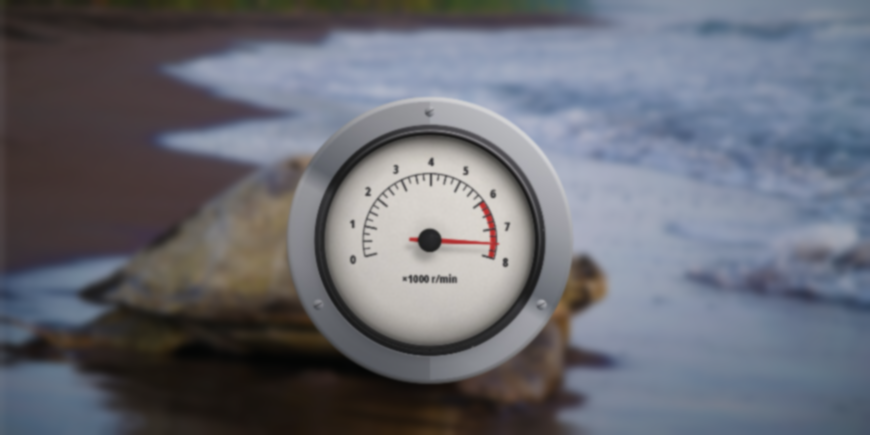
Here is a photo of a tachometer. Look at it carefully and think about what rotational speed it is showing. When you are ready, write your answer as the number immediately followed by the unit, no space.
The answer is 7500rpm
